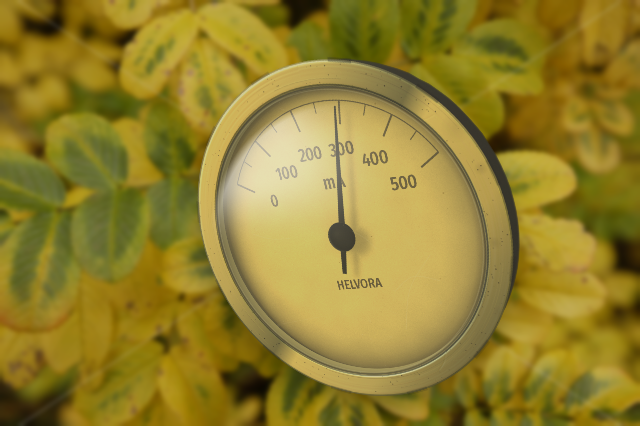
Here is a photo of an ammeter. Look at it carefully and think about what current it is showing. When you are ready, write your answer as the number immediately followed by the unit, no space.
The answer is 300mA
